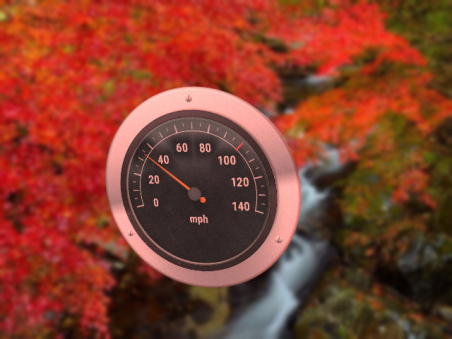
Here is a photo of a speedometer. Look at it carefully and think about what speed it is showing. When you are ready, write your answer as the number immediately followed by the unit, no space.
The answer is 35mph
